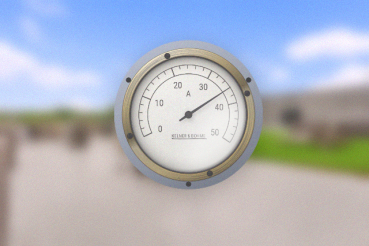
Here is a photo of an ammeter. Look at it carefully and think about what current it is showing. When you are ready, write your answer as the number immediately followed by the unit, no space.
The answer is 36A
